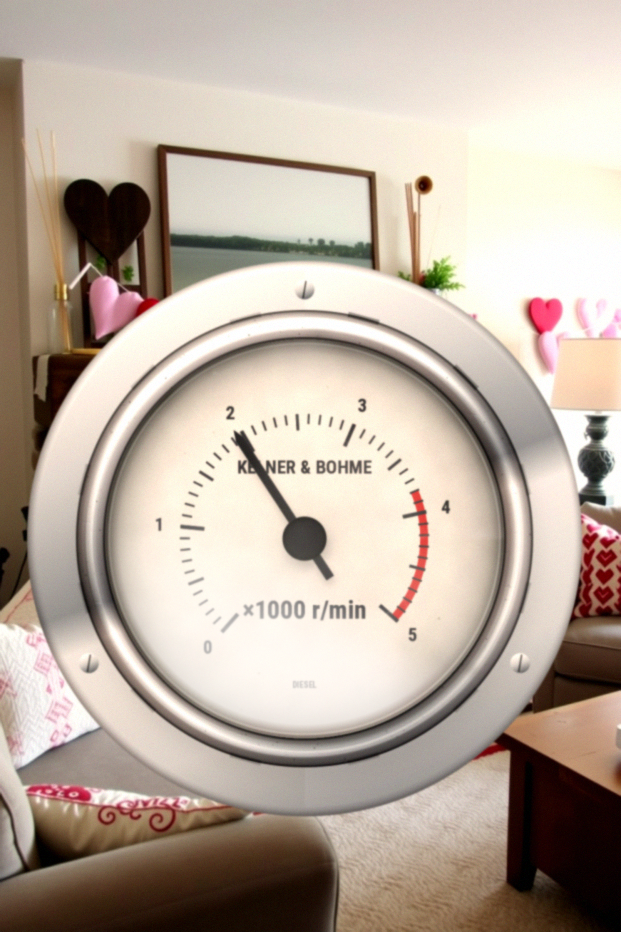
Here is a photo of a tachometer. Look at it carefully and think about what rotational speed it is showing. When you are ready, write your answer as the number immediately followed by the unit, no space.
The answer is 1950rpm
